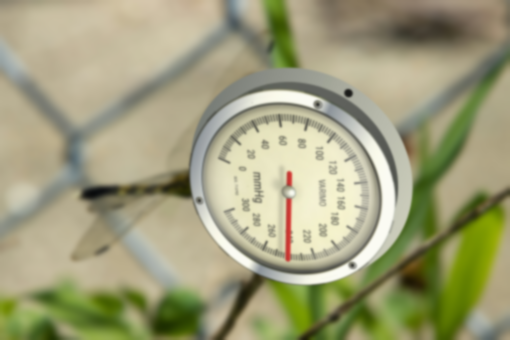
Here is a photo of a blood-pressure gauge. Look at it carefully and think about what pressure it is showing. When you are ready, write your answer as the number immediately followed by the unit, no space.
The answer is 240mmHg
